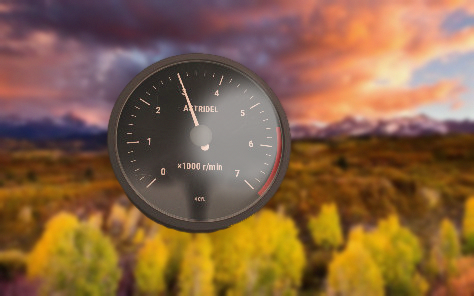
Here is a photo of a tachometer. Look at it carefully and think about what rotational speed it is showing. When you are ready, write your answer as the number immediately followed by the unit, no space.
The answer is 3000rpm
